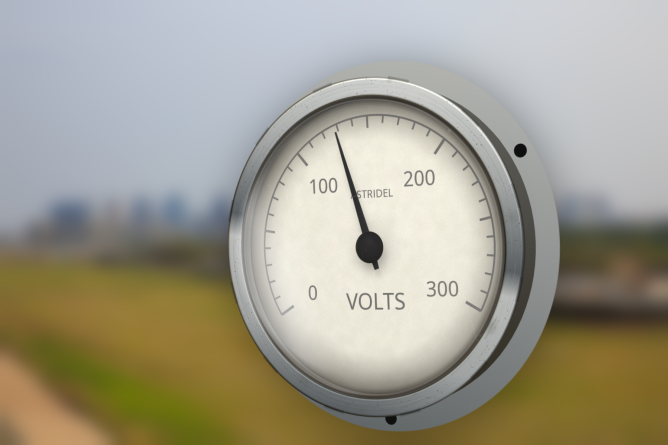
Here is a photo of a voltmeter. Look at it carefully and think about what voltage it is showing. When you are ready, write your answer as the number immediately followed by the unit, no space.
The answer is 130V
